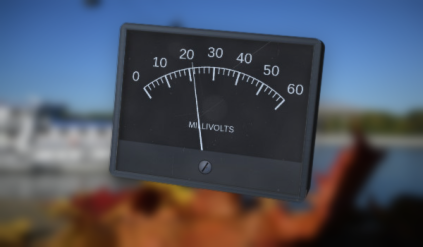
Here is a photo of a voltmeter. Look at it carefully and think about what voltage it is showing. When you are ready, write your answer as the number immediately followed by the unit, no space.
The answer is 22mV
